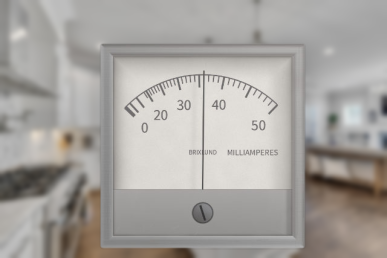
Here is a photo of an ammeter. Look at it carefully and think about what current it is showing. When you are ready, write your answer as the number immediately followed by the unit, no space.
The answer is 36mA
